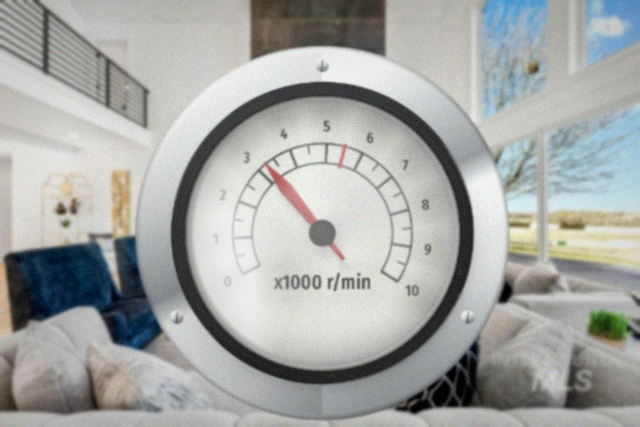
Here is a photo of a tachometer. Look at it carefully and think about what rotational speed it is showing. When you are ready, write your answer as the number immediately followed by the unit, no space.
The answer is 3250rpm
